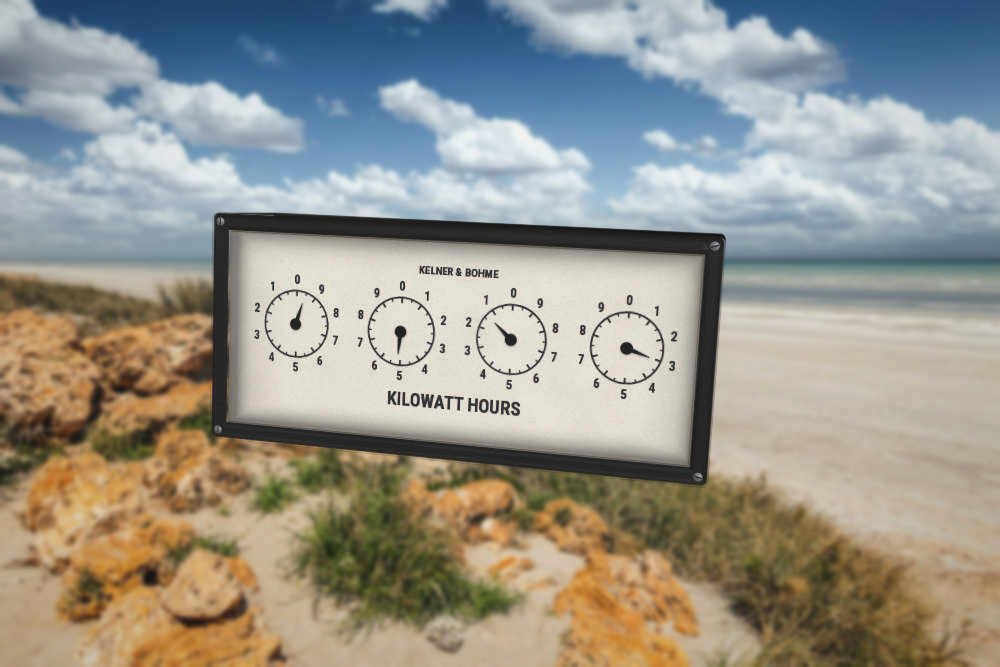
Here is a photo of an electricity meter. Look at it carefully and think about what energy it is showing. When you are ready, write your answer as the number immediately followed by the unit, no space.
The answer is 9513kWh
